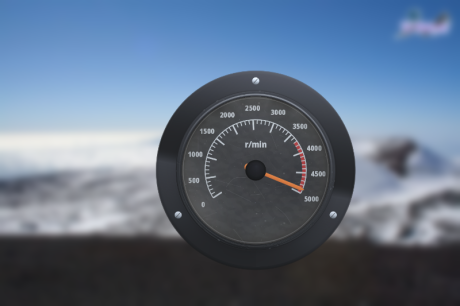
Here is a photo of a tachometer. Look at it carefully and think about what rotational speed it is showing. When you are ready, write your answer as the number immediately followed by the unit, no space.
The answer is 4900rpm
